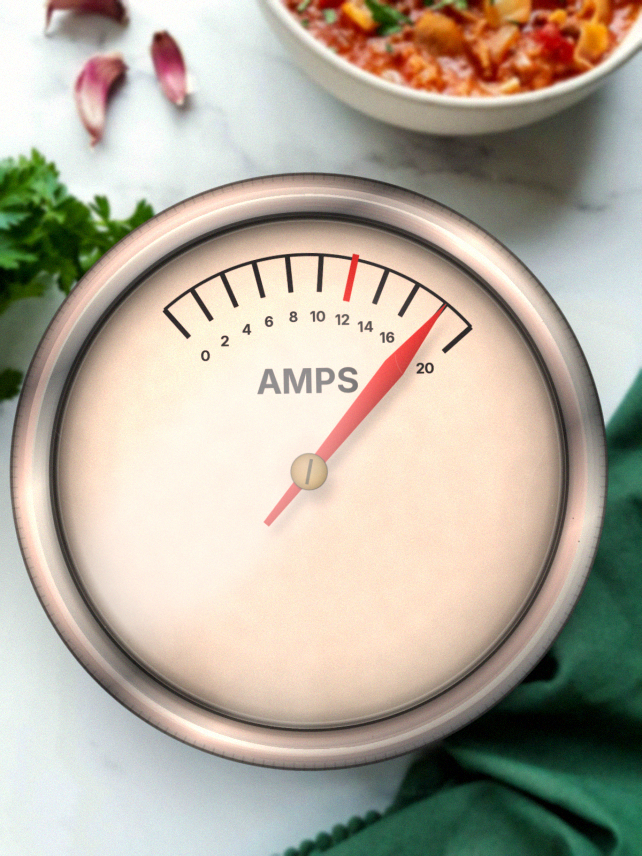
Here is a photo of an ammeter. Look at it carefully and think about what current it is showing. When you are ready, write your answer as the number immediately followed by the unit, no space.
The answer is 18A
